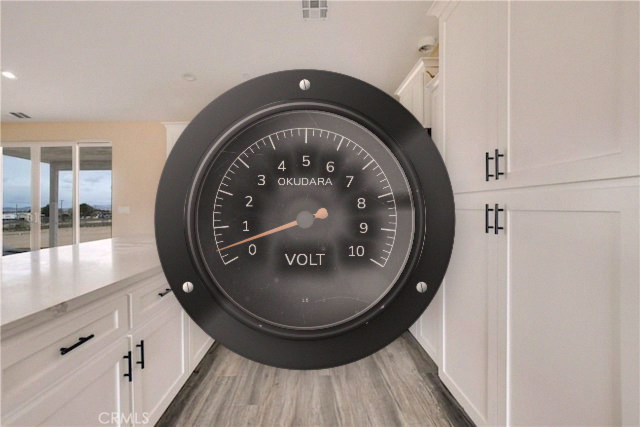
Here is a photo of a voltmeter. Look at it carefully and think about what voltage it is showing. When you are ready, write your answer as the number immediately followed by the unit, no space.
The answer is 0.4V
